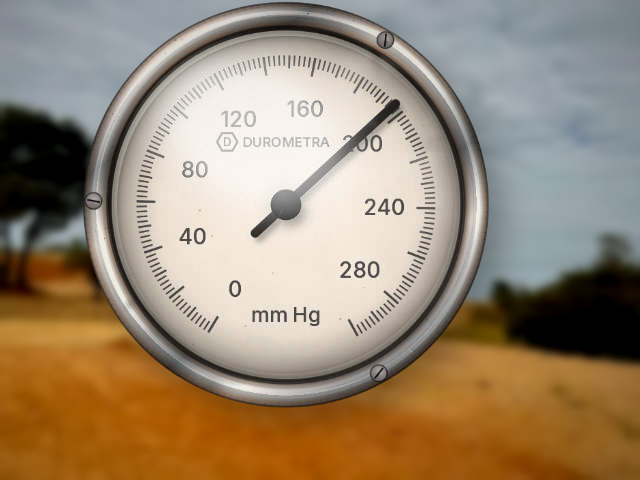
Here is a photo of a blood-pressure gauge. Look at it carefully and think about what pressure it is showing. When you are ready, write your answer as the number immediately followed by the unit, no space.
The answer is 196mmHg
